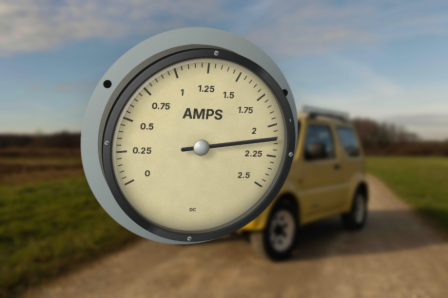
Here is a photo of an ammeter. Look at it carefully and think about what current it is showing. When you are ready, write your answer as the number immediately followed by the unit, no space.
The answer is 2.1A
